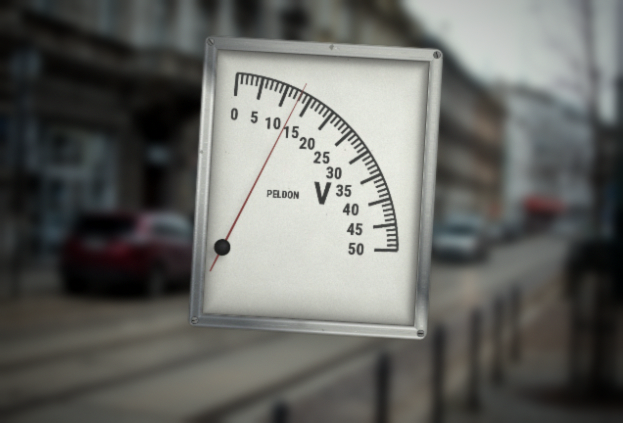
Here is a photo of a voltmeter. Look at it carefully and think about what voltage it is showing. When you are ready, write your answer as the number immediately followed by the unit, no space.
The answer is 13V
